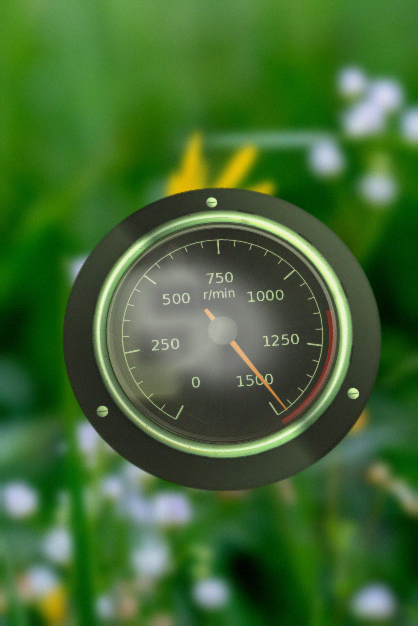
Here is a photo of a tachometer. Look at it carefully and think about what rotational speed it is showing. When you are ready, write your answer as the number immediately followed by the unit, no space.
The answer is 1475rpm
